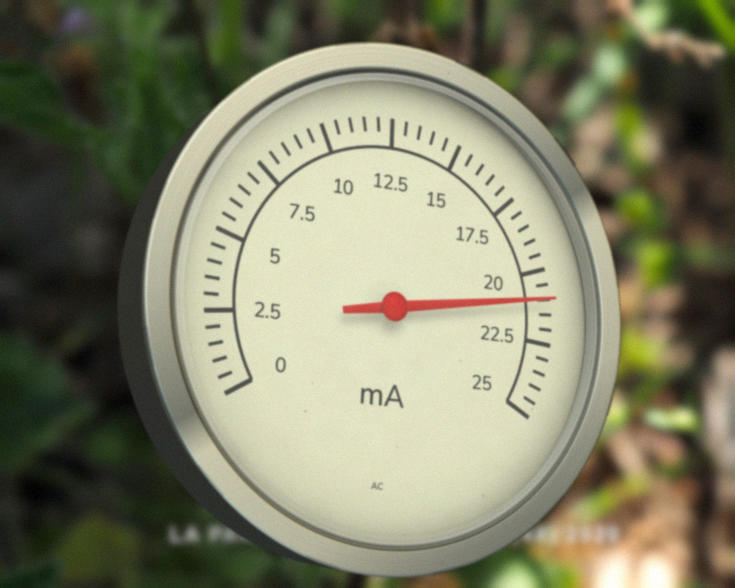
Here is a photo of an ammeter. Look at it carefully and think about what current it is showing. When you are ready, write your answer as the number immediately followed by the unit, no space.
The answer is 21mA
